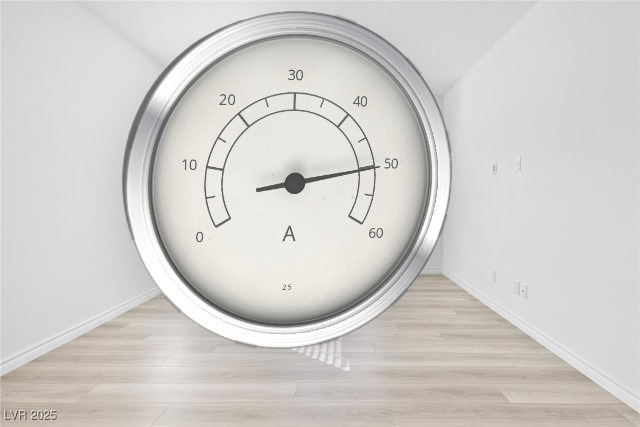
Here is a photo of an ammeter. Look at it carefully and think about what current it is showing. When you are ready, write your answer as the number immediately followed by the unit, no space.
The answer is 50A
